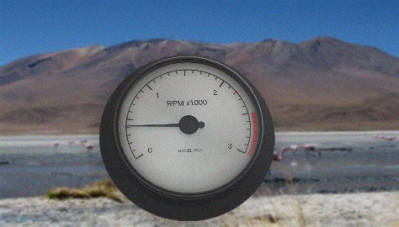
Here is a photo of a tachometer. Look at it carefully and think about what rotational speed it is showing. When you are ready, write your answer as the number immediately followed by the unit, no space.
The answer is 400rpm
